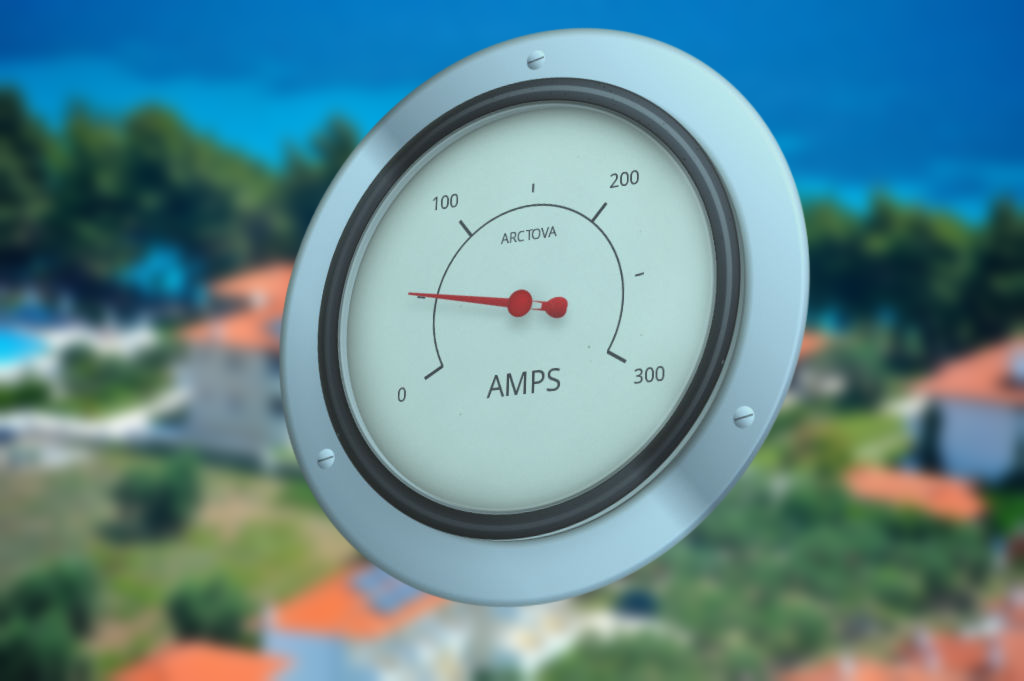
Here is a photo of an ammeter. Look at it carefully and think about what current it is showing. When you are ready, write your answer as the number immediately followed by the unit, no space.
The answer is 50A
